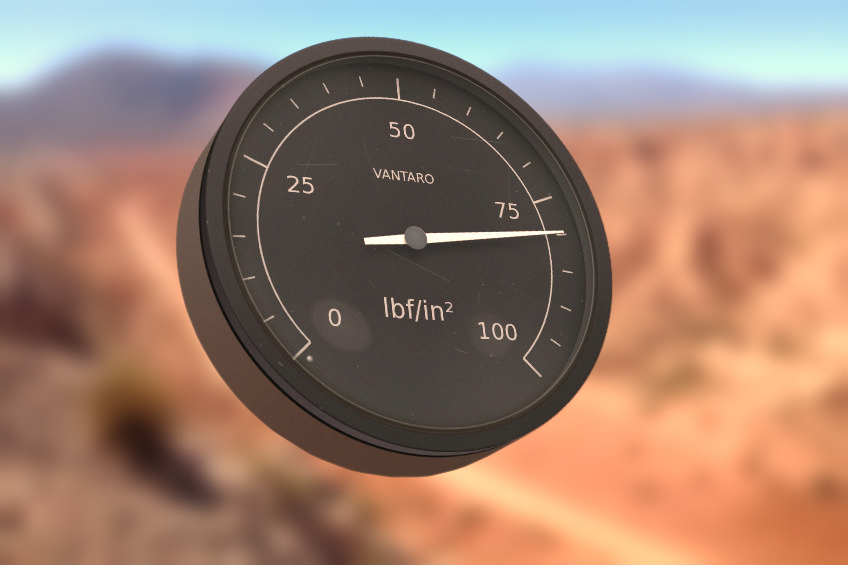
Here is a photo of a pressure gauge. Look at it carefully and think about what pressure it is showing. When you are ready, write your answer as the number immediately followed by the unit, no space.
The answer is 80psi
